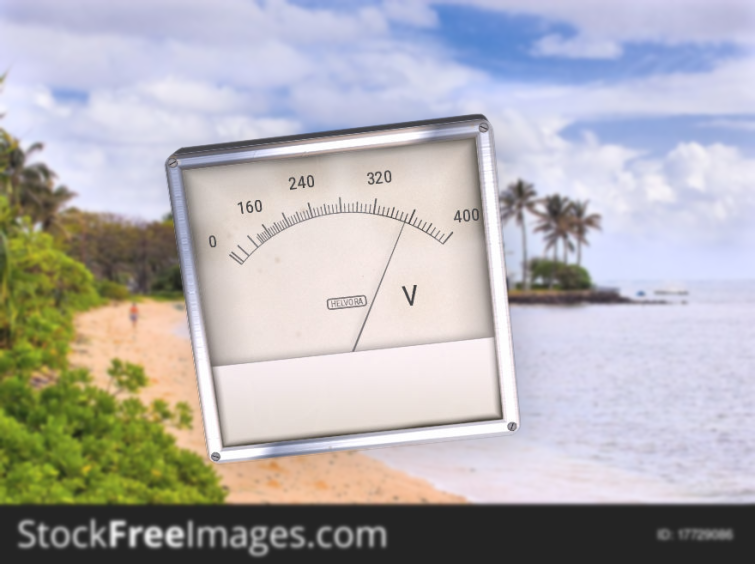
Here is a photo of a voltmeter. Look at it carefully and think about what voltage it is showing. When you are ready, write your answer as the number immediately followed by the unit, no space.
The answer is 355V
